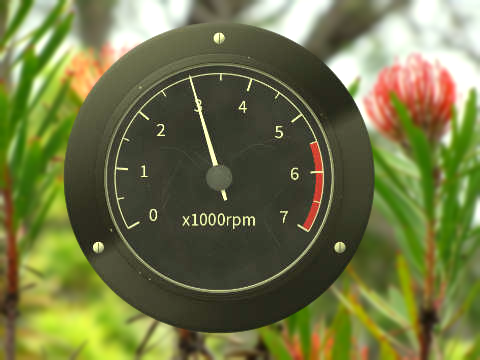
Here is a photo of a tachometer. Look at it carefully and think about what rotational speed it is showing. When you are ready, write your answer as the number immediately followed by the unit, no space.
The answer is 3000rpm
